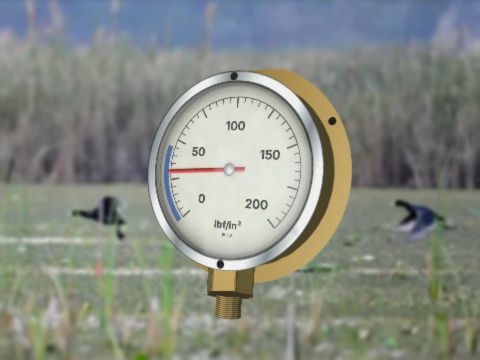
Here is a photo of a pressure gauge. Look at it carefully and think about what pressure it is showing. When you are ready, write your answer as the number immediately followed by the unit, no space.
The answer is 30psi
